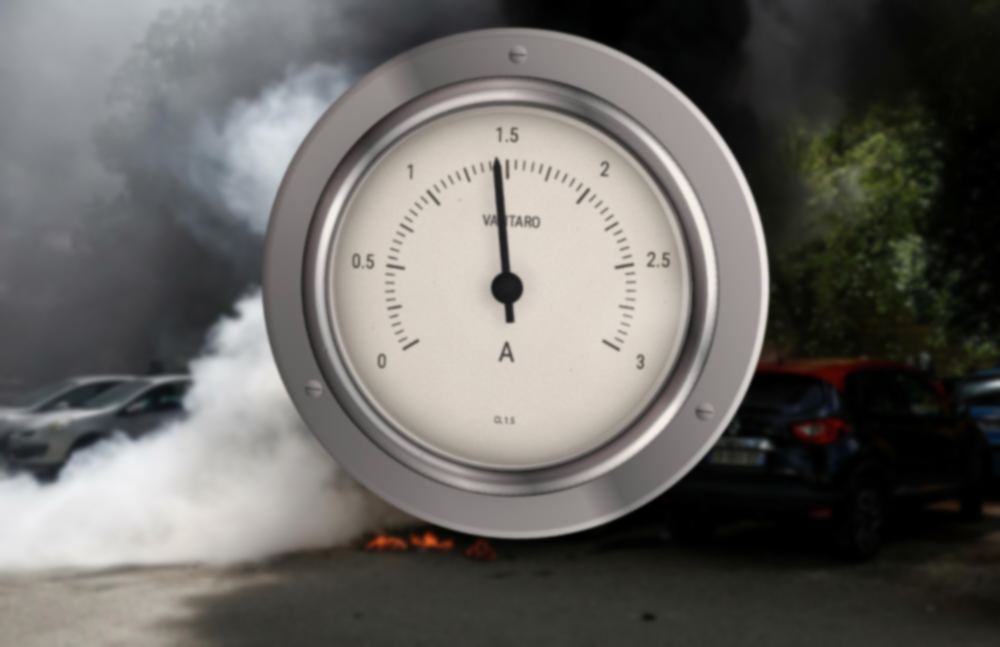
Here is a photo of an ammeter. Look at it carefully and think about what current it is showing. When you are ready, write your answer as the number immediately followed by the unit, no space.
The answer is 1.45A
